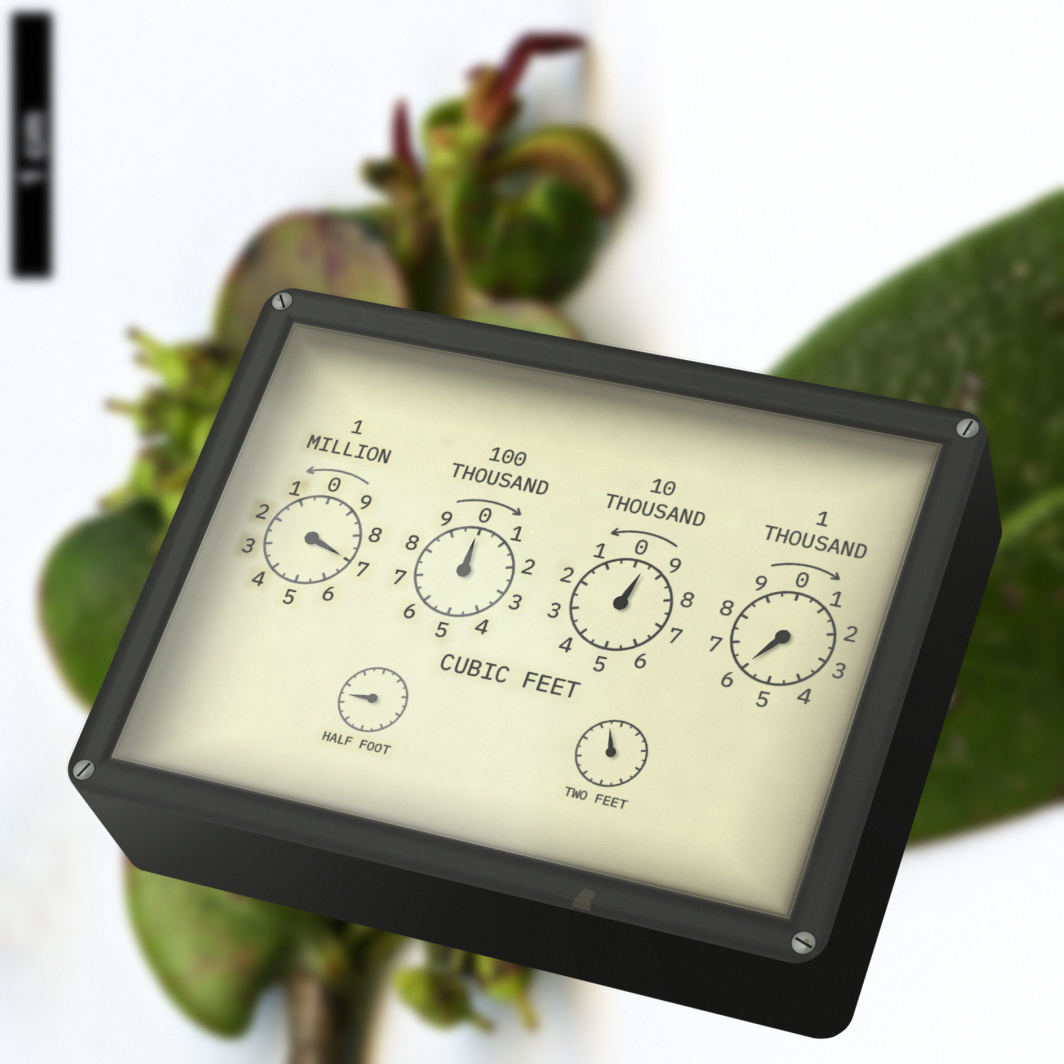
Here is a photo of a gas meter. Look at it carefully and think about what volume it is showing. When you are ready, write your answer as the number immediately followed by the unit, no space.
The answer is 699600ft³
